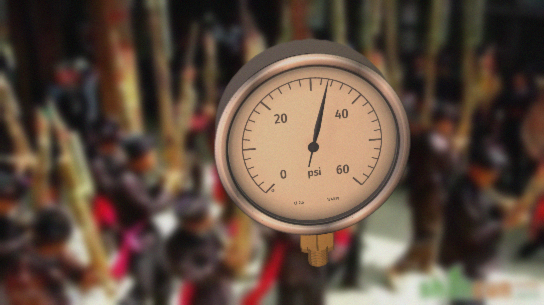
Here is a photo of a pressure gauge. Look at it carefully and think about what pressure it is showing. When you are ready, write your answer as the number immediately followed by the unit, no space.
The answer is 33psi
